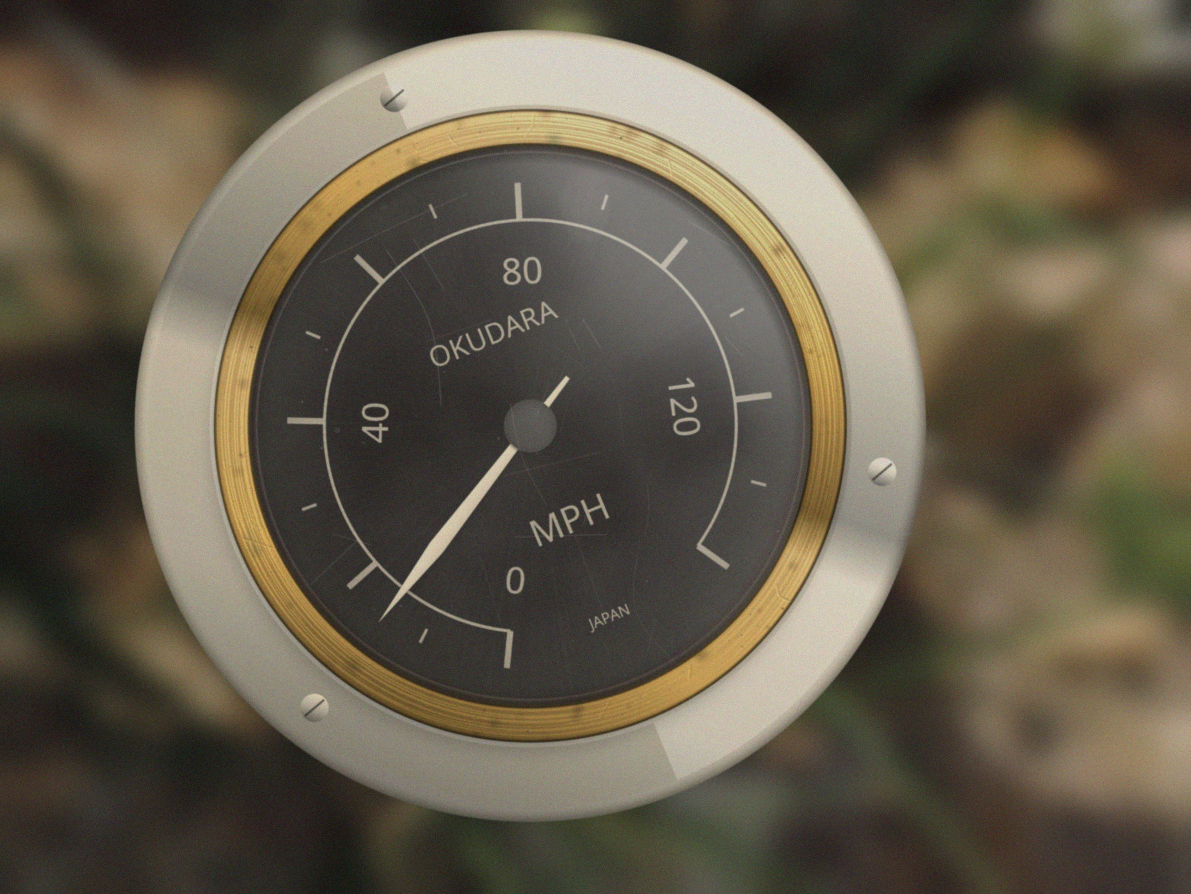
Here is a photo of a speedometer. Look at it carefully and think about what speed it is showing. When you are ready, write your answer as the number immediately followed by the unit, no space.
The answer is 15mph
